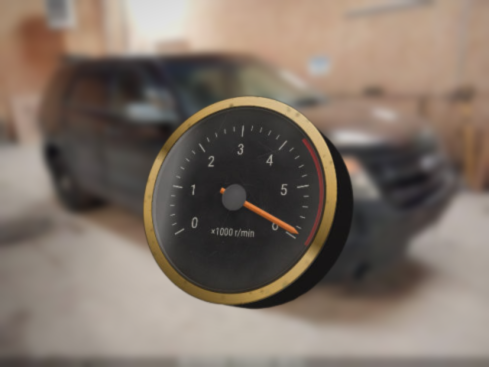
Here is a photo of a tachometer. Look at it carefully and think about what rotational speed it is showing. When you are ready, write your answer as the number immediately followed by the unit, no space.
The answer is 5900rpm
